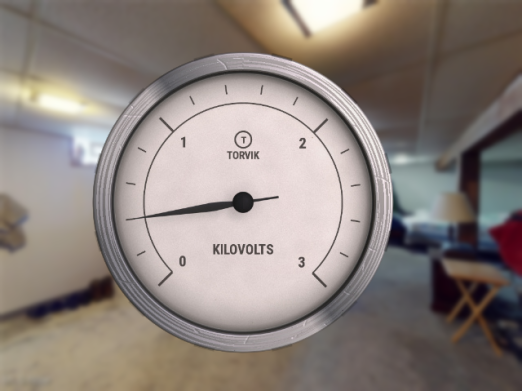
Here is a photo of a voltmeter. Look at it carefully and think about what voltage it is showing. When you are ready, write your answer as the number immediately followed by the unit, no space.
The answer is 0.4kV
